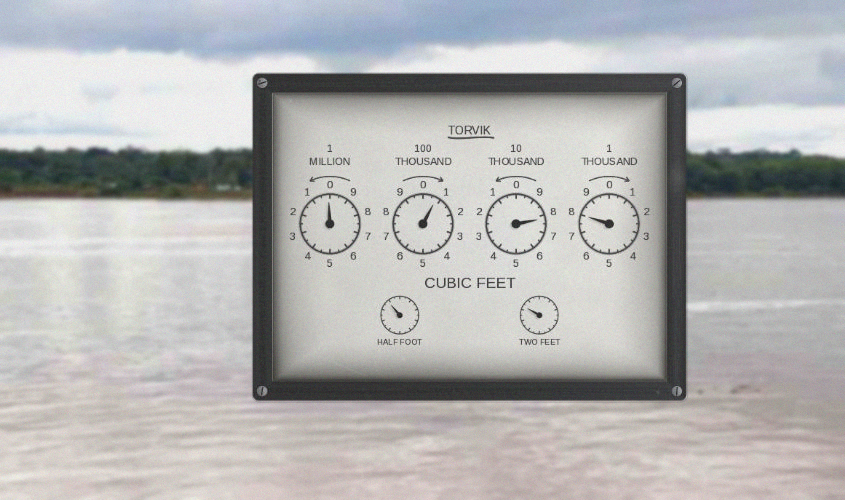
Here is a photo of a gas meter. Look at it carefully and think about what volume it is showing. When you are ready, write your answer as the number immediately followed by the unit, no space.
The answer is 7800ft³
